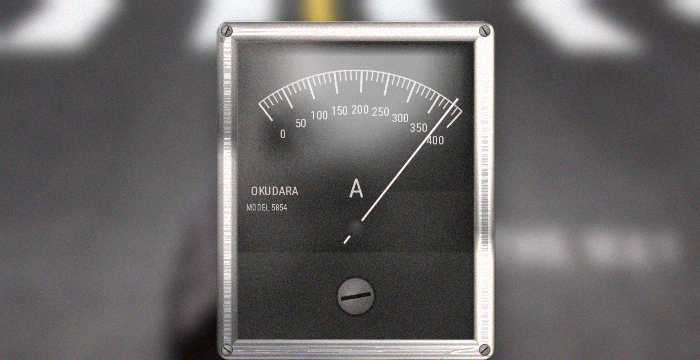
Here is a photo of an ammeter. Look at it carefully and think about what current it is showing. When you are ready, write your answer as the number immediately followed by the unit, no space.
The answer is 380A
